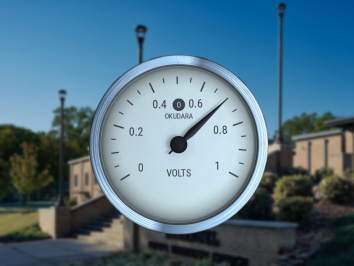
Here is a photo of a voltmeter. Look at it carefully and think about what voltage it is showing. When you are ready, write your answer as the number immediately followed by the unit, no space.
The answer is 0.7V
